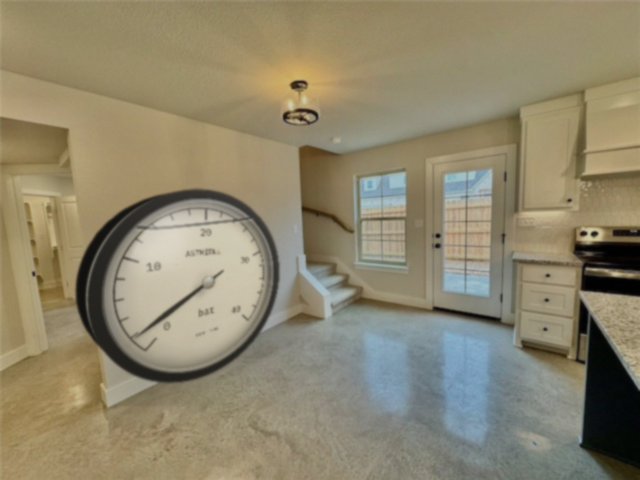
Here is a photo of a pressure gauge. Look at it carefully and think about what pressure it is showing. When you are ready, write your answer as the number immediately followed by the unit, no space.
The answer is 2bar
